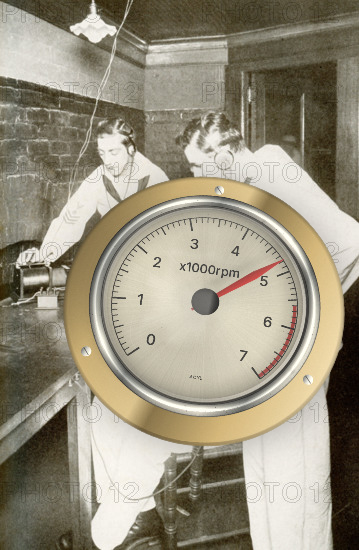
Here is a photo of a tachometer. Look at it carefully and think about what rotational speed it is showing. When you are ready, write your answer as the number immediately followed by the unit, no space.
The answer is 4800rpm
